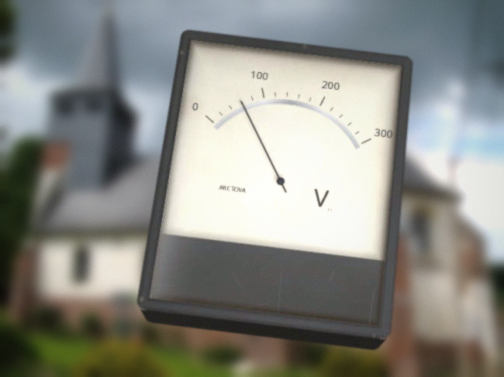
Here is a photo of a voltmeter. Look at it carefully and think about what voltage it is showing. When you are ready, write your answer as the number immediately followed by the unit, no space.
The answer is 60V
